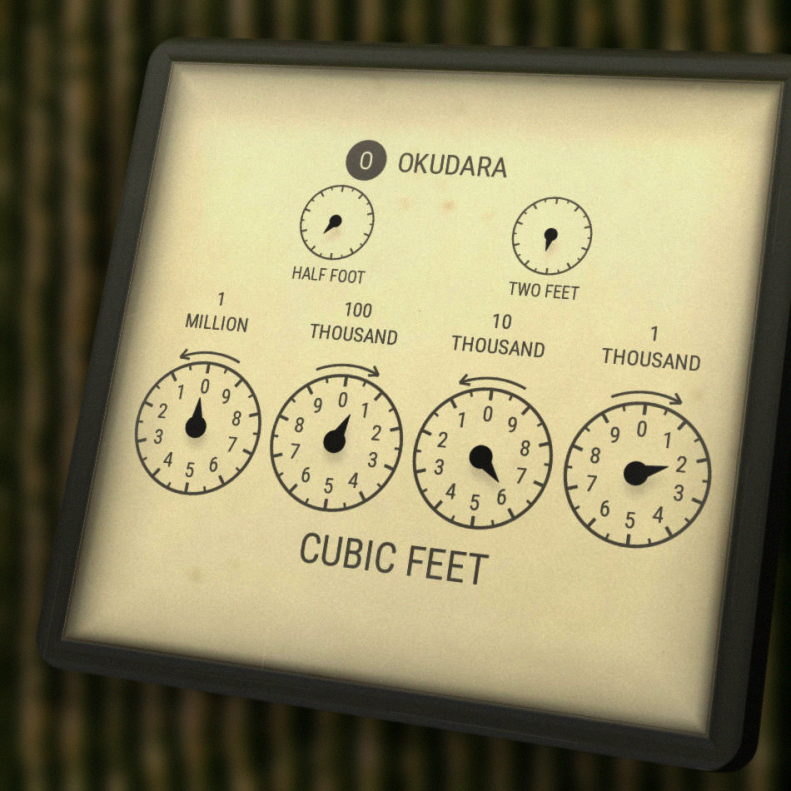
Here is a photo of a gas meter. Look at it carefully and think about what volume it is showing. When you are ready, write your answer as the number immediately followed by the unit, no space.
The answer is 6200ft³
